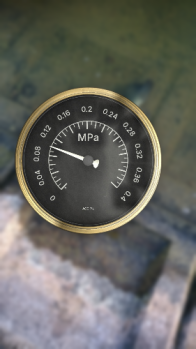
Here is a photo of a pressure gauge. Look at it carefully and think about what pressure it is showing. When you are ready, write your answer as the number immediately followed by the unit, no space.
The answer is 0.1MPa
